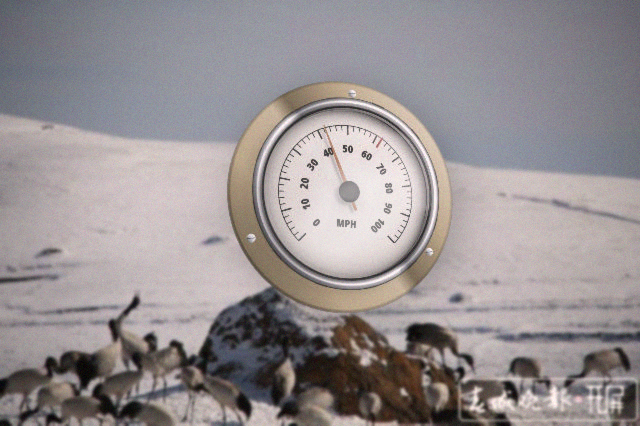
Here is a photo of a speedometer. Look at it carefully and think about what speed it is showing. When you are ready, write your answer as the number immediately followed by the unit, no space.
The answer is 42mph
